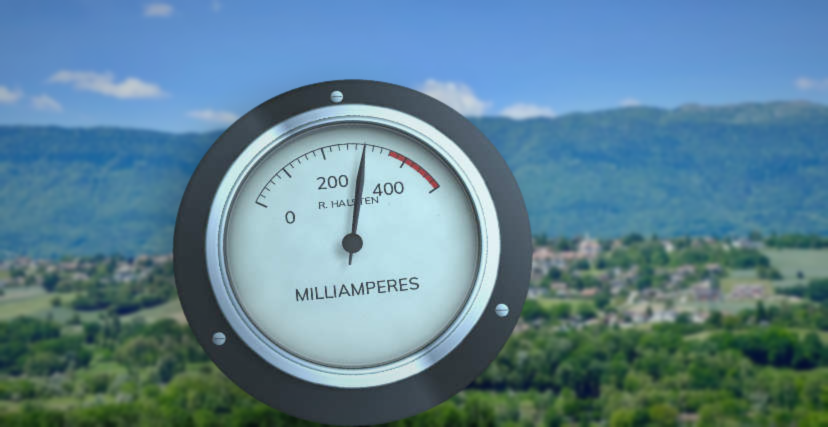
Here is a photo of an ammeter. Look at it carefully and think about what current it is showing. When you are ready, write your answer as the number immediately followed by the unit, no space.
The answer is 300mA
